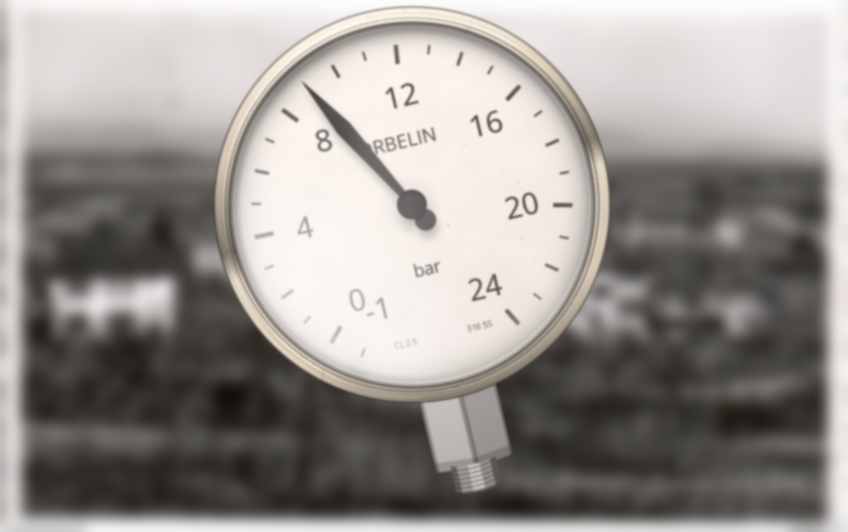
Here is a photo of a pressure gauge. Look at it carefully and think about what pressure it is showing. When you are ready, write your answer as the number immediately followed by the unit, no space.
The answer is 9bar
